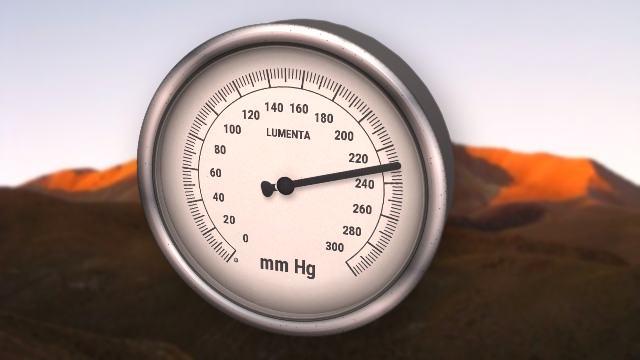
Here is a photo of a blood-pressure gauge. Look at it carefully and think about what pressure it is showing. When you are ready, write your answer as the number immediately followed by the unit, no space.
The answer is 230mmHg
